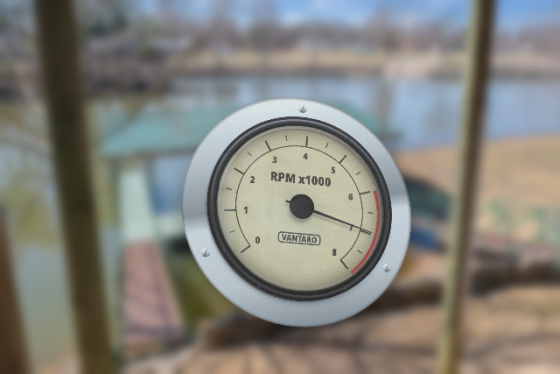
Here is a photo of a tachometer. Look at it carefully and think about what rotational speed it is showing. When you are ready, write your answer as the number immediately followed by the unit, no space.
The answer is 7000rpm
